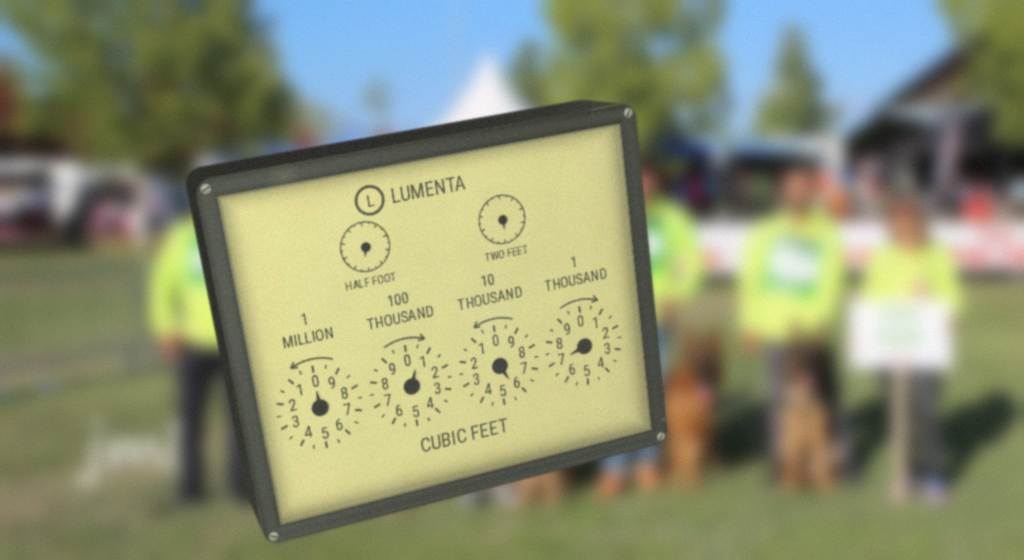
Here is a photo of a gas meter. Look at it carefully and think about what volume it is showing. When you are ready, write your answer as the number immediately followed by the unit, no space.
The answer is 5700ft³
